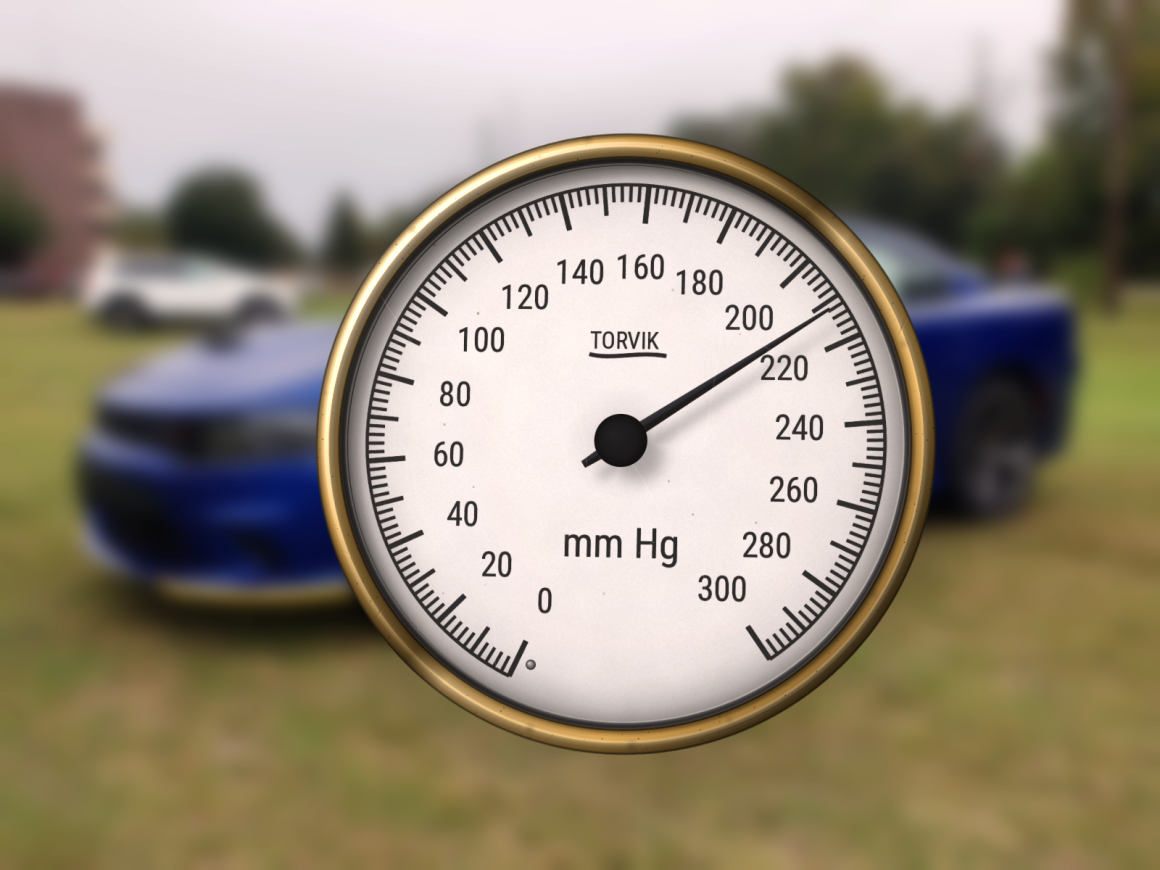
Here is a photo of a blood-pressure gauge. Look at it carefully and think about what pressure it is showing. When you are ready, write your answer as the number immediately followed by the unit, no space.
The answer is 212mmHg
